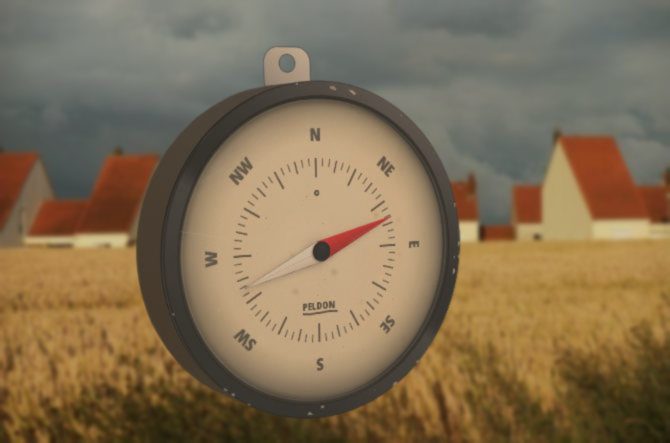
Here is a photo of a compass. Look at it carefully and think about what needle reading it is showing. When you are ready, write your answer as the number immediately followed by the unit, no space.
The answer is 70°
